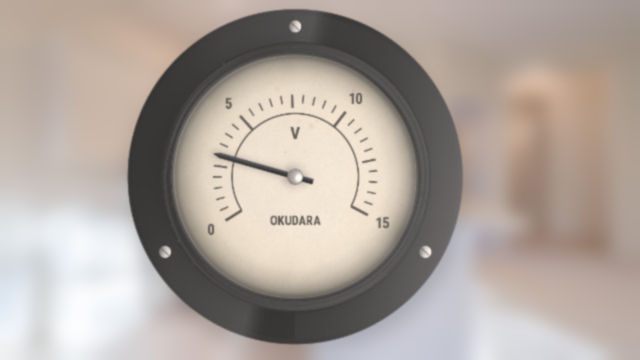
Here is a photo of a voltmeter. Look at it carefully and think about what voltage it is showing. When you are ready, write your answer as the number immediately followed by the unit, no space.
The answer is 3V
